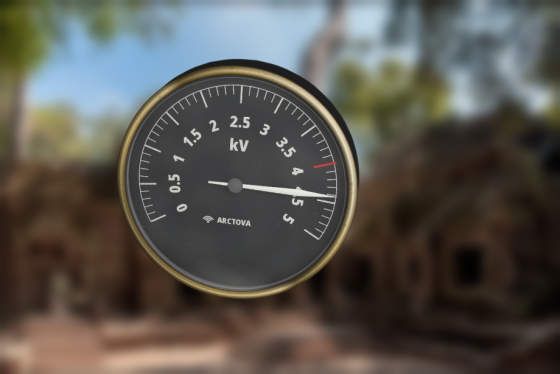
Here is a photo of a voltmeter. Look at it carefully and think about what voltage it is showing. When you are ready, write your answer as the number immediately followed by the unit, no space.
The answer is 4.4kV
